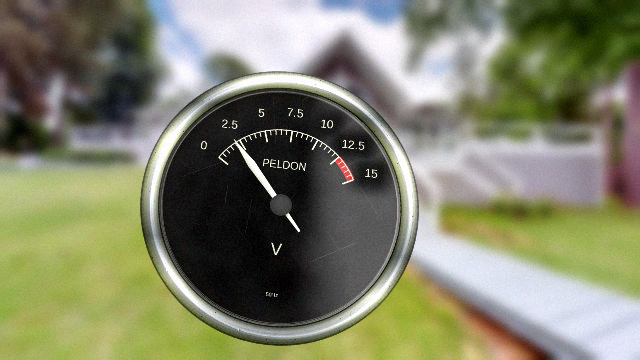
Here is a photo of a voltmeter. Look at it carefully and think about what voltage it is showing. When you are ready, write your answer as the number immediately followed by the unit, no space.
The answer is 2V
